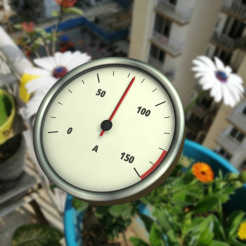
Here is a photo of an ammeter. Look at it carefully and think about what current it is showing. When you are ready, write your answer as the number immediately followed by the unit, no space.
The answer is 75A
